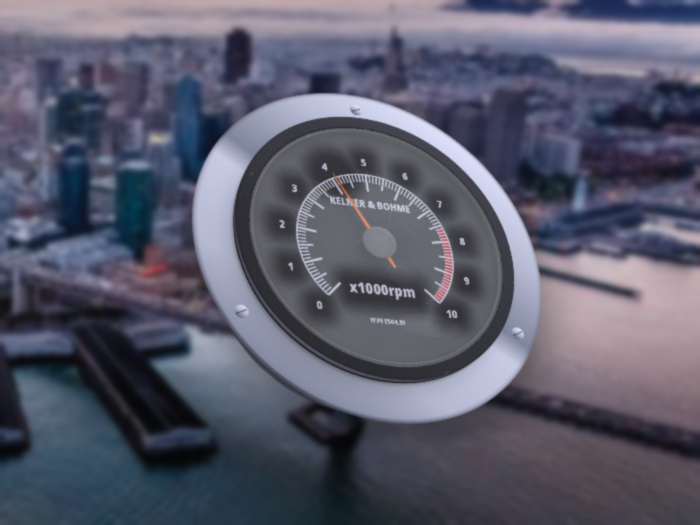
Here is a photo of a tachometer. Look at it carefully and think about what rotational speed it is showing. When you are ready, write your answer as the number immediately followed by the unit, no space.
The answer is 4000rpm
